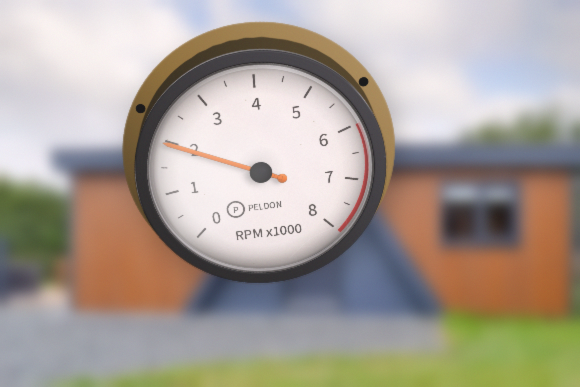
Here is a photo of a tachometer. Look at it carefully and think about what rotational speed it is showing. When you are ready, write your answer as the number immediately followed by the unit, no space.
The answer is 2000rpm
